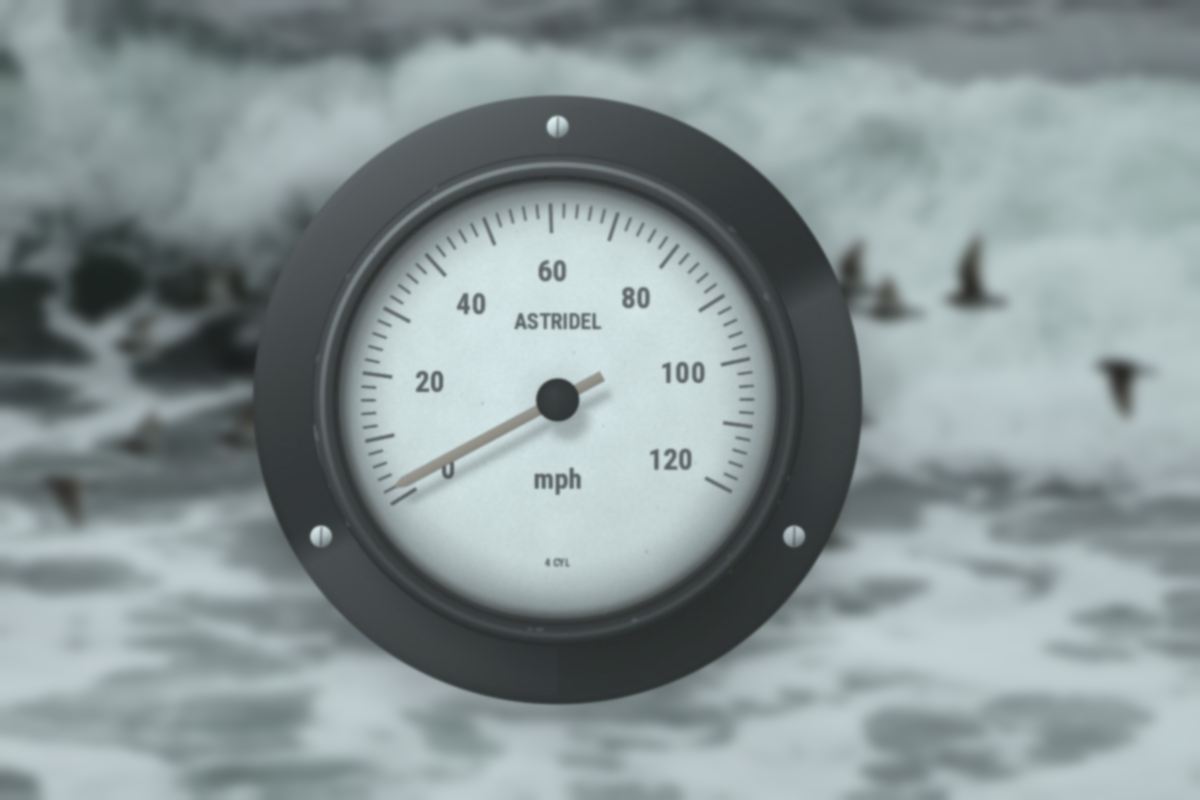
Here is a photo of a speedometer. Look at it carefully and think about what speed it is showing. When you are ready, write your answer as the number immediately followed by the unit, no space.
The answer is 2mph
